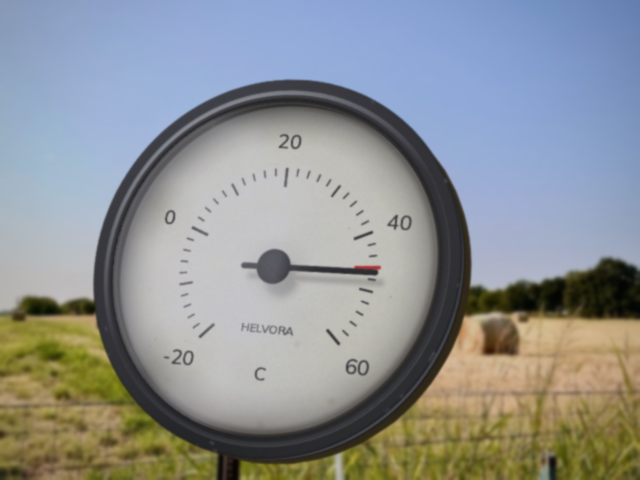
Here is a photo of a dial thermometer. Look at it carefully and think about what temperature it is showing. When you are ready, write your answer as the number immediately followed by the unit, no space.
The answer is 47°C
